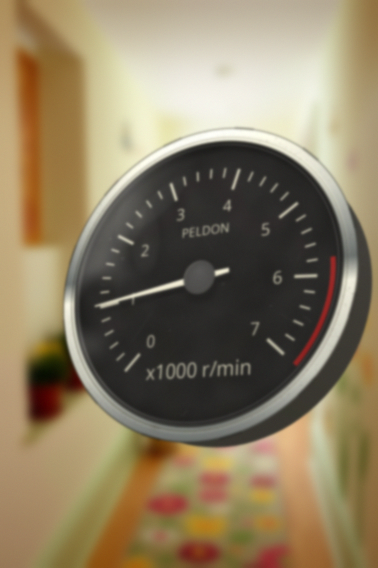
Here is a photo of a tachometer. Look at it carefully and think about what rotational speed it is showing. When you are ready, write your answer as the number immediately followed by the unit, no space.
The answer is 1000rpm
